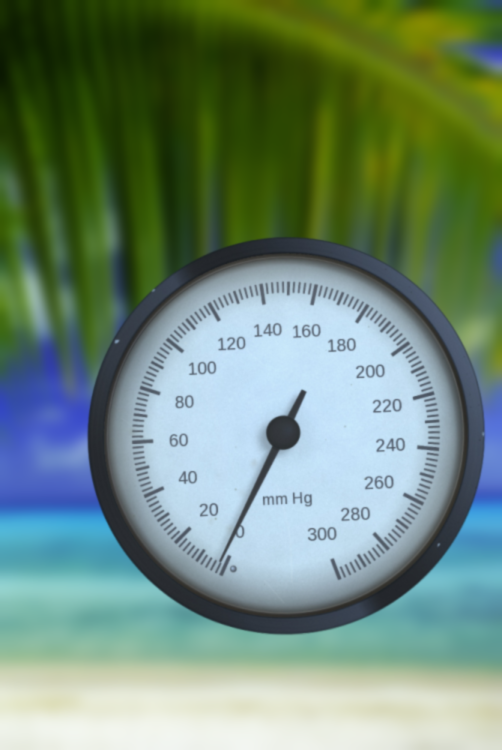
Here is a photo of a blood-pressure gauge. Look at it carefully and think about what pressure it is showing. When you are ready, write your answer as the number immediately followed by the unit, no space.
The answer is 2mmHg
